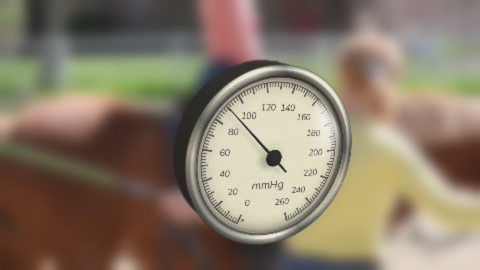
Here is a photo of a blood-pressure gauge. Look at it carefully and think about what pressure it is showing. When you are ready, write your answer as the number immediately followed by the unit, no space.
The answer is 90mmHg
